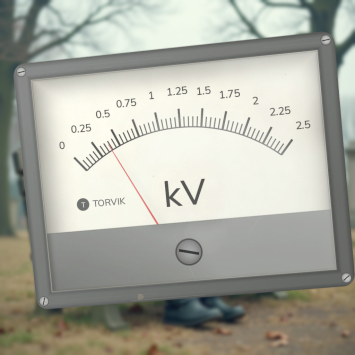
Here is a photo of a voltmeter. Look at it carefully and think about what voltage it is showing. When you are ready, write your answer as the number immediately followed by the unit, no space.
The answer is 0.4kV
